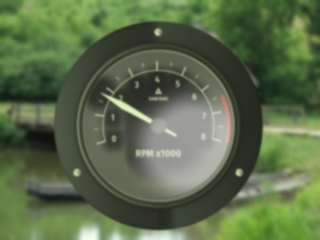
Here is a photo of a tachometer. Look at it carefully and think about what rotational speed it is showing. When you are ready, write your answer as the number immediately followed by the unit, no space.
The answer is 1750rpm
